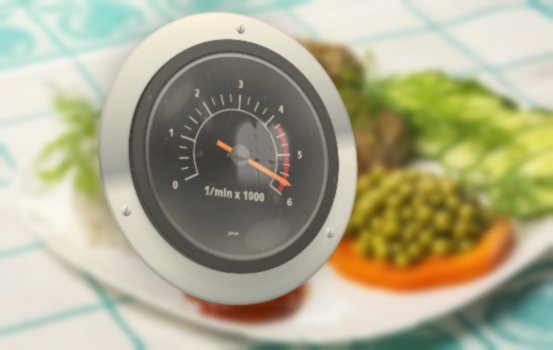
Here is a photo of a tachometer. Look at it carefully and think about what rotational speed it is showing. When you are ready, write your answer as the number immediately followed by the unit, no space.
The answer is 5750rpm
